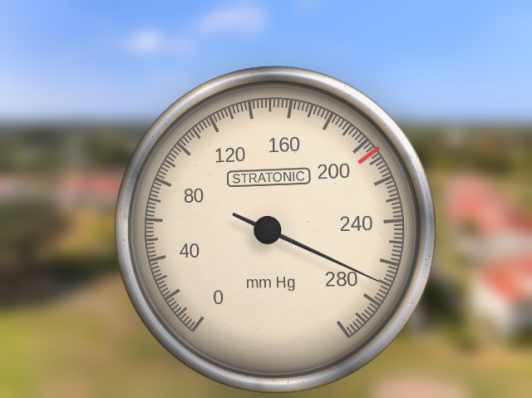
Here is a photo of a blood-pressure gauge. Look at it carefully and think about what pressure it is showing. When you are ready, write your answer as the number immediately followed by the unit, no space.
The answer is 270mmHg
